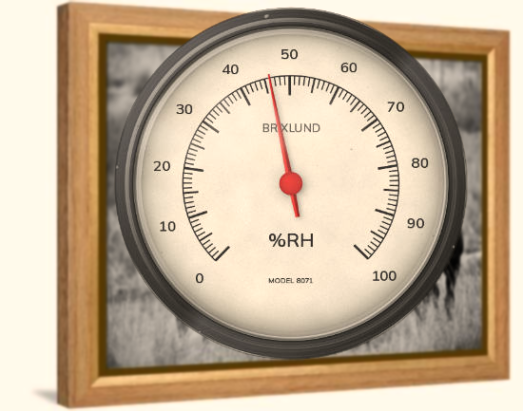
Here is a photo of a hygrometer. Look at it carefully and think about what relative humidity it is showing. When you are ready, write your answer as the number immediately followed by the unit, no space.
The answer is 46%
